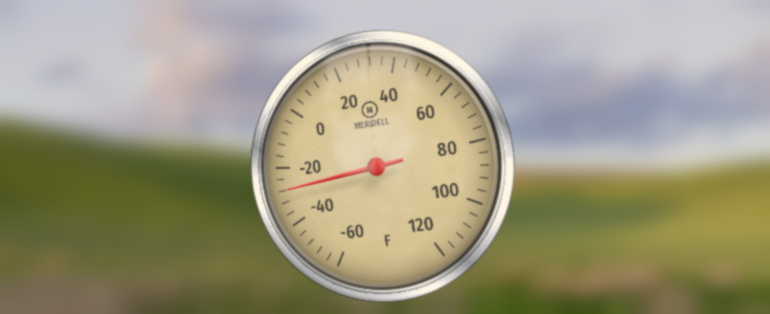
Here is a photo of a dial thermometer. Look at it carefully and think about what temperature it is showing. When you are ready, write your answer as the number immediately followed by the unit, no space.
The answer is -28°F
